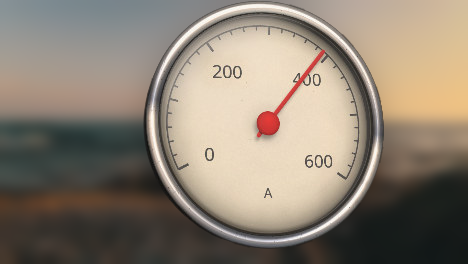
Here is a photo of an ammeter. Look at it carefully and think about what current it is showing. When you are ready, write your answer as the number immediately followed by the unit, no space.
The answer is 390A
